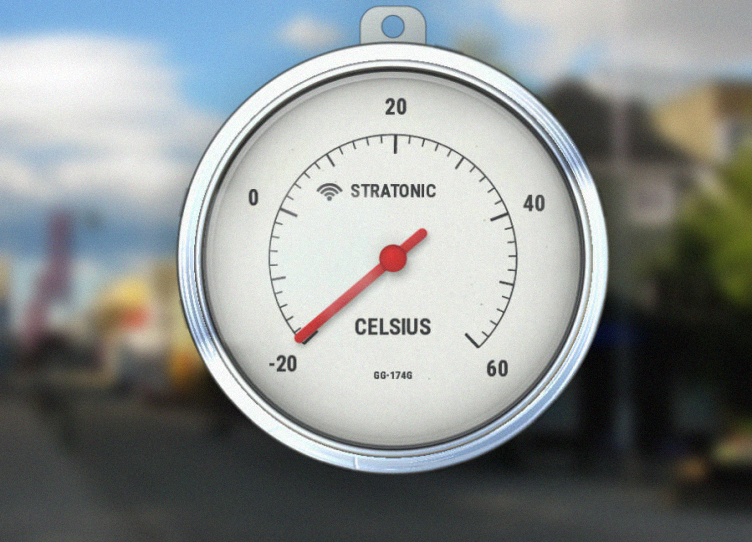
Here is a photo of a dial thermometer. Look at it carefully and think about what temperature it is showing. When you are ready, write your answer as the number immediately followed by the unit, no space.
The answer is -19°C
